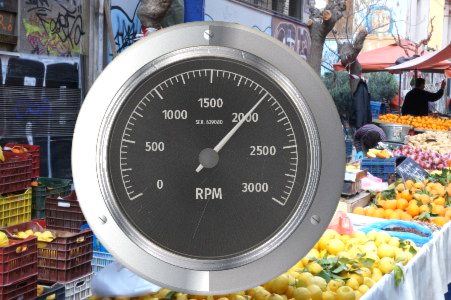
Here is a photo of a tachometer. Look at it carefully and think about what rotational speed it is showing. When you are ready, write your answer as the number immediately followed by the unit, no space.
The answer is 2000rpm
